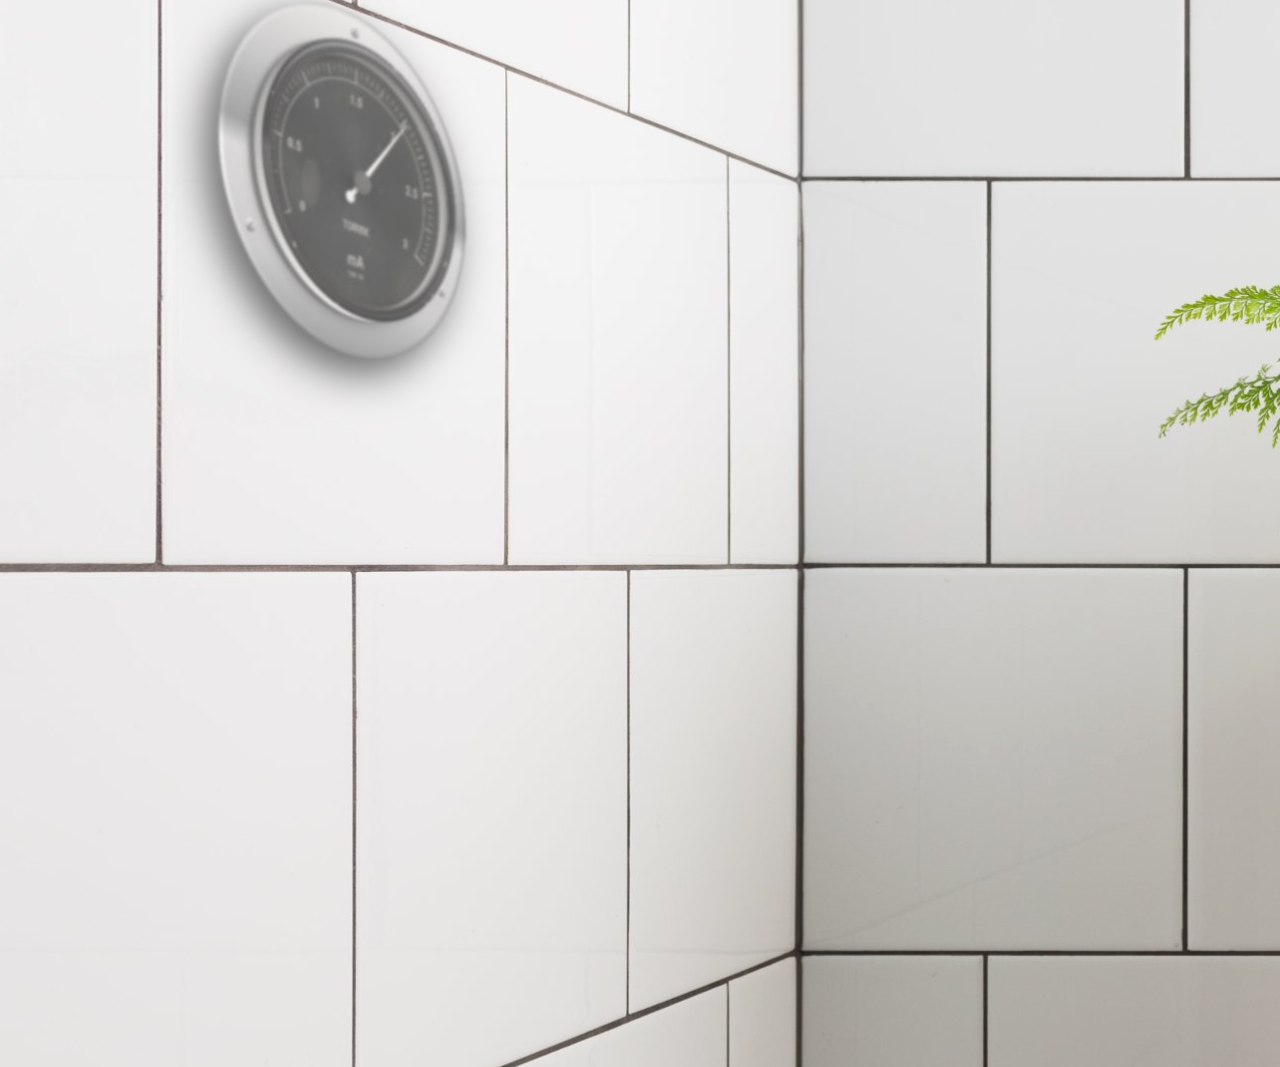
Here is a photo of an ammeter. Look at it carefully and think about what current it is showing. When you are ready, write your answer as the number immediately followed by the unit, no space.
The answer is 2mA
